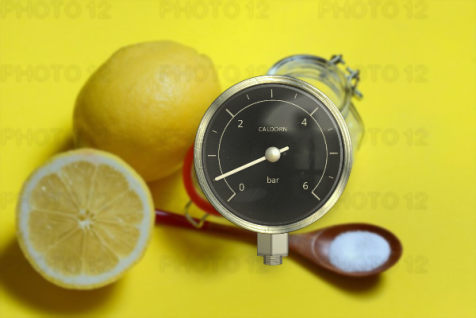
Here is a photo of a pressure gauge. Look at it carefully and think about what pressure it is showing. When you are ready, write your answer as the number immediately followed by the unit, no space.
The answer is 0.5bar
